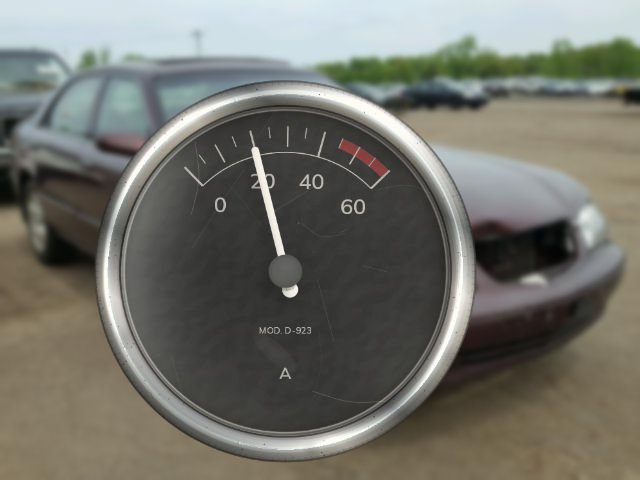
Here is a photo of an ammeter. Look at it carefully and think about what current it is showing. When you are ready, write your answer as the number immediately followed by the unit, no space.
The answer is 20A
